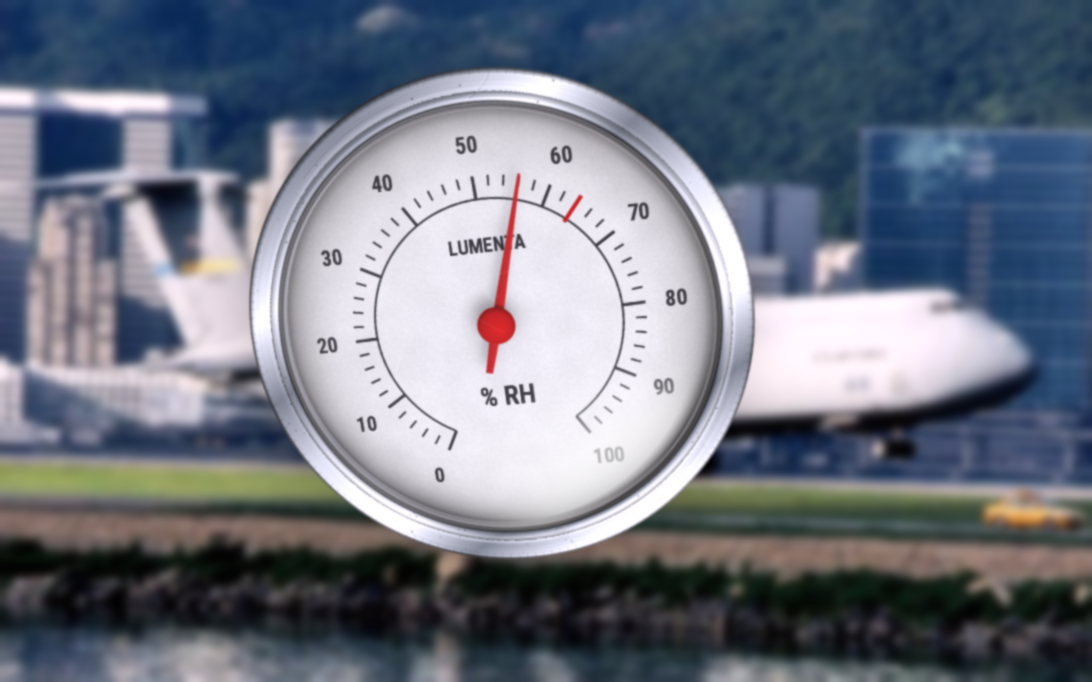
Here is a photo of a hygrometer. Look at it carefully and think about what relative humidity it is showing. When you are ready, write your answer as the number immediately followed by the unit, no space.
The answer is 56%
